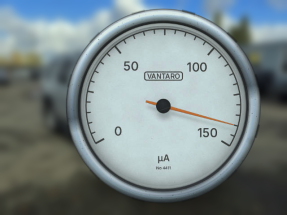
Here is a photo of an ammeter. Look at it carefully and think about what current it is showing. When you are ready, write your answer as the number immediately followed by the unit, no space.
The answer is 140µA
